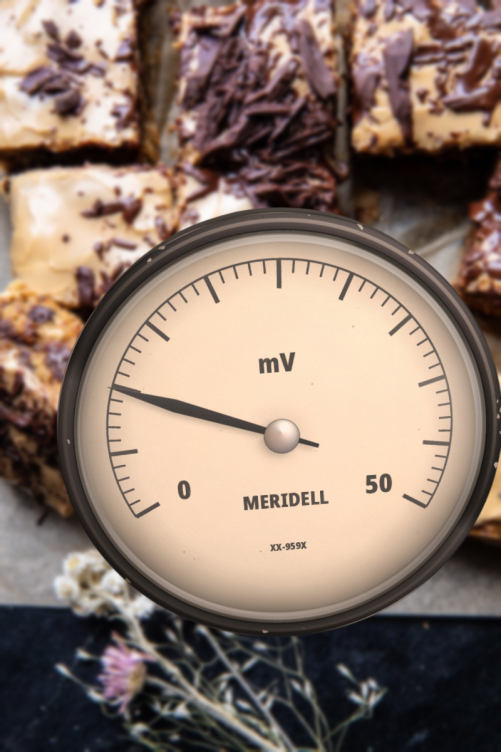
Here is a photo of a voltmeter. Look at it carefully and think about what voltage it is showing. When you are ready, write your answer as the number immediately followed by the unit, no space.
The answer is 10mV
